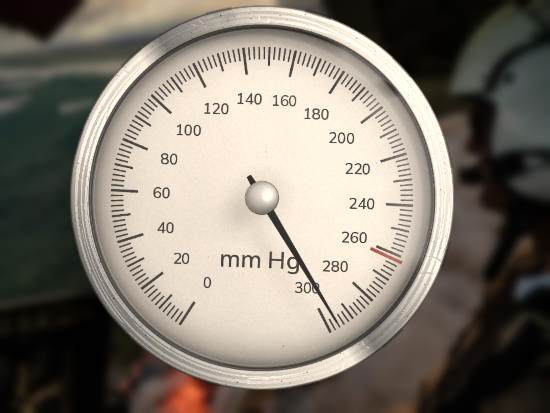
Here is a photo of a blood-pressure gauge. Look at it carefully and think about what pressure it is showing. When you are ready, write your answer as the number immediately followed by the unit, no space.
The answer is 296mmHg
